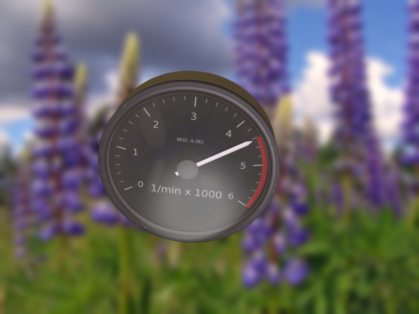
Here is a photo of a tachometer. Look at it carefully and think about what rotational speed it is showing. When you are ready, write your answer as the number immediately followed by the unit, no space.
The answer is 4400rpm
